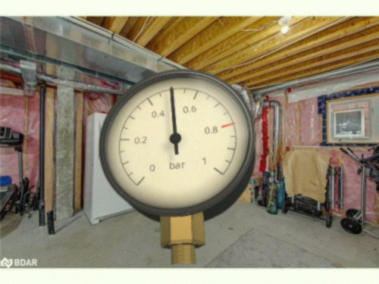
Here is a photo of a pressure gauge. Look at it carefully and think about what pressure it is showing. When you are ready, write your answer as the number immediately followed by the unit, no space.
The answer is 0.5bar
